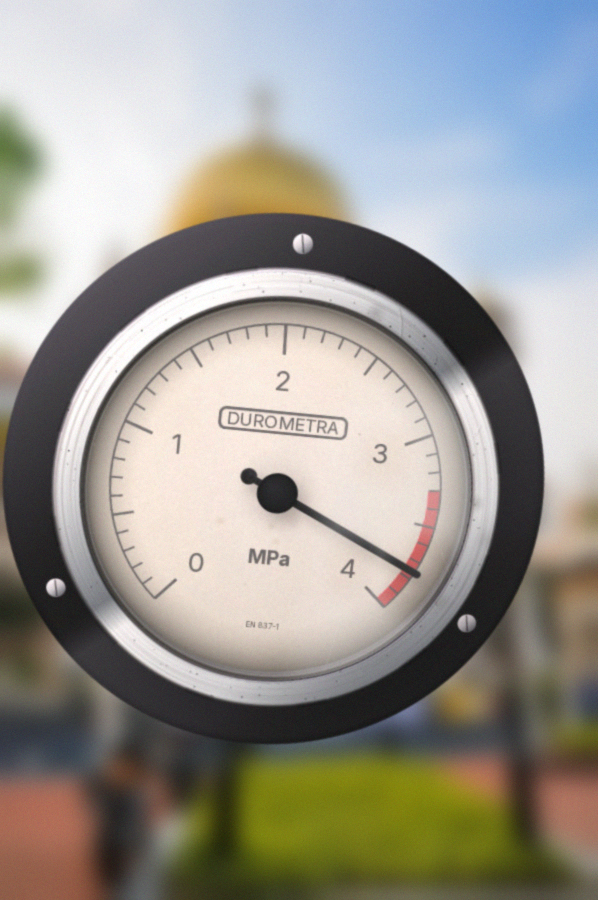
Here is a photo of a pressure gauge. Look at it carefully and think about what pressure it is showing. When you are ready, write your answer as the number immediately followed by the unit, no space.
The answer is 3.75MPa
